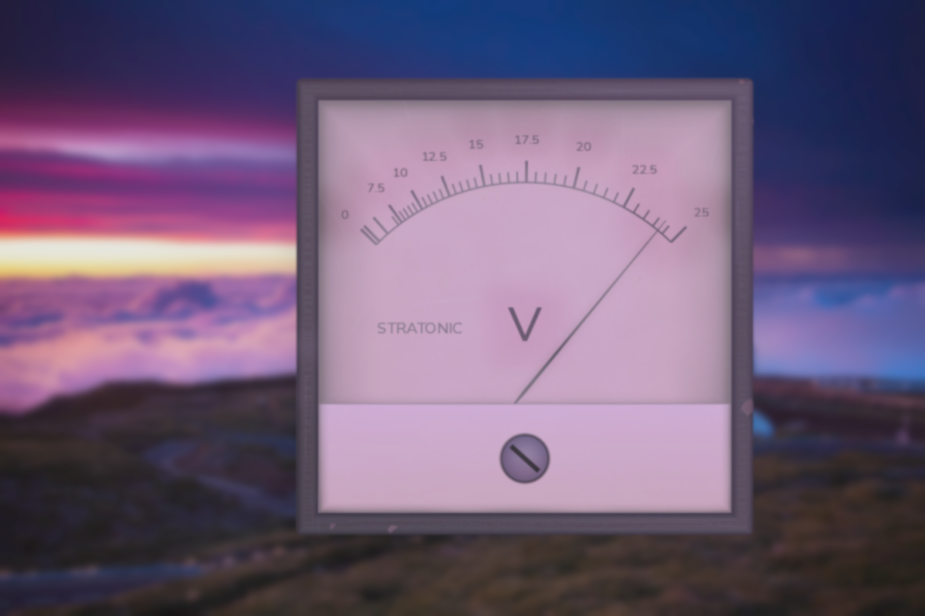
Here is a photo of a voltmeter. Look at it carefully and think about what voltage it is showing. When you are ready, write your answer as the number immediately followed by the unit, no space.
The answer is 24.25V
